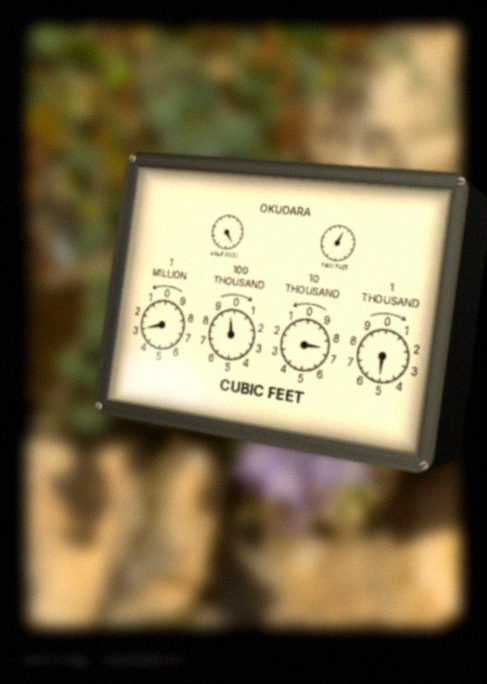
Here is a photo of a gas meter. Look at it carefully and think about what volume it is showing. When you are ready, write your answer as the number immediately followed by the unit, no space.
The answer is 297500ft³
